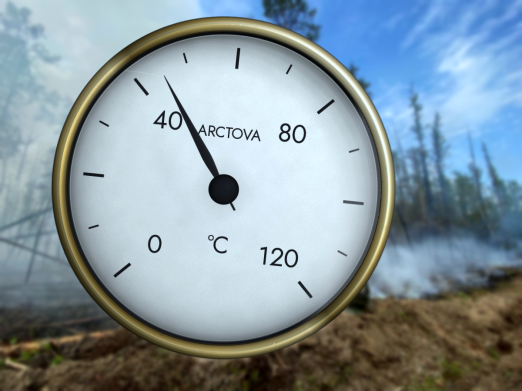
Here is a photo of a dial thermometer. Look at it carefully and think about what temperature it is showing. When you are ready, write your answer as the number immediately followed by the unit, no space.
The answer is 45°C
